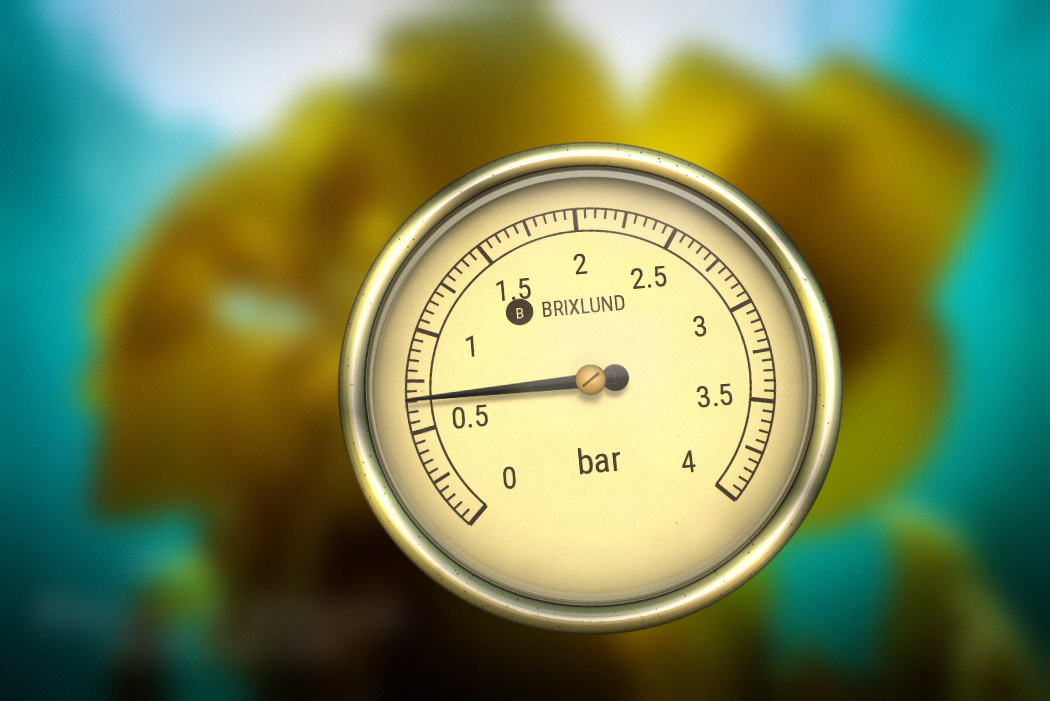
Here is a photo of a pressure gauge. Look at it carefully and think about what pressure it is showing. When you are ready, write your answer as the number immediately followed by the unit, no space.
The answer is 0.65bar
